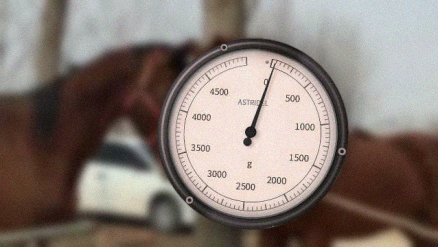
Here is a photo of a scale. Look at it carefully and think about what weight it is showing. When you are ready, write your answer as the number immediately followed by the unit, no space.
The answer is 50g
